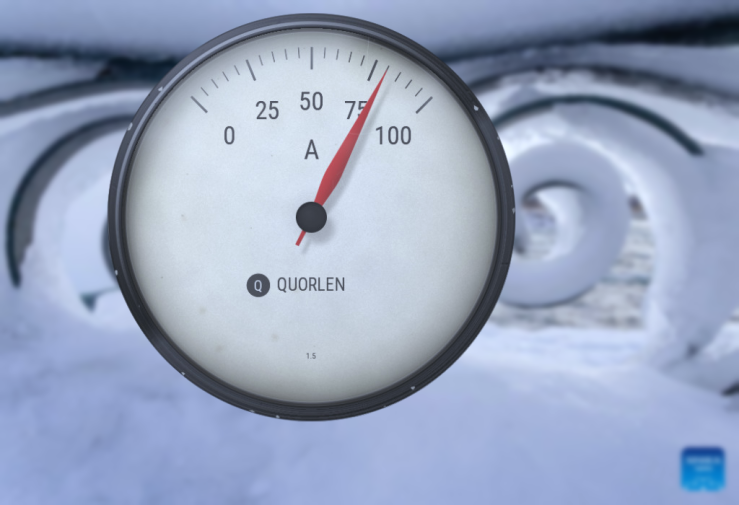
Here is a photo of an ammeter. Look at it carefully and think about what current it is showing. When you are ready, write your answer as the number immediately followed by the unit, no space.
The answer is 80A
